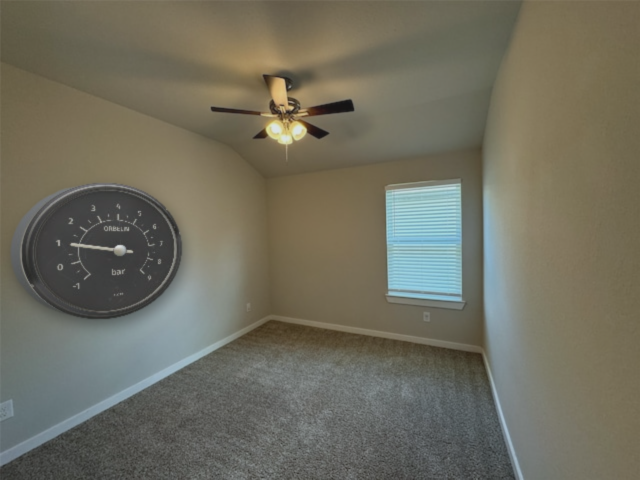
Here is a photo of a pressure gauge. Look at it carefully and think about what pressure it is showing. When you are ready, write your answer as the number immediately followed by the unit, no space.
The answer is 1bar
